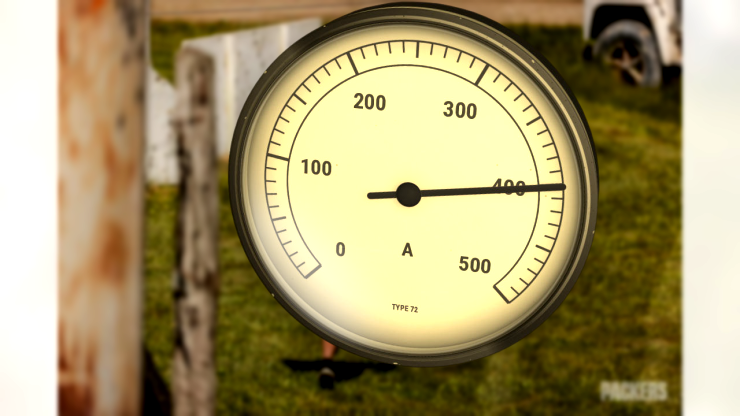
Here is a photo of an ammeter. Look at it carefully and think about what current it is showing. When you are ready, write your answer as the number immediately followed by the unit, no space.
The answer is 400A
